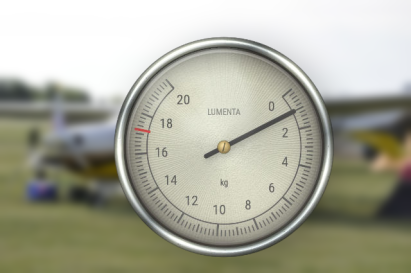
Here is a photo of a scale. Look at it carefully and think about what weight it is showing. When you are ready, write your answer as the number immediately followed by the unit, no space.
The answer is 1kg
